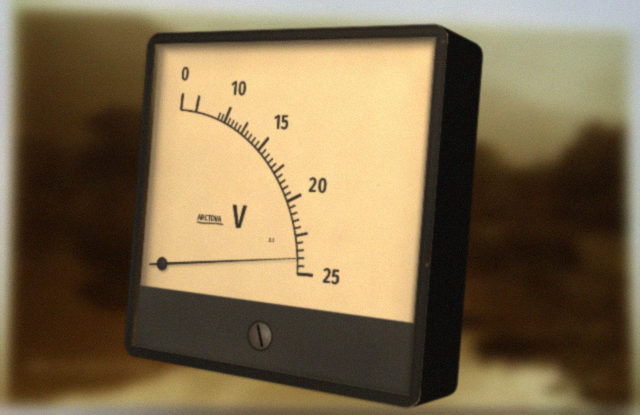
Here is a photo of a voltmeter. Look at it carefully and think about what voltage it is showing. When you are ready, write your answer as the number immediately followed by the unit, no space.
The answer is 24V
